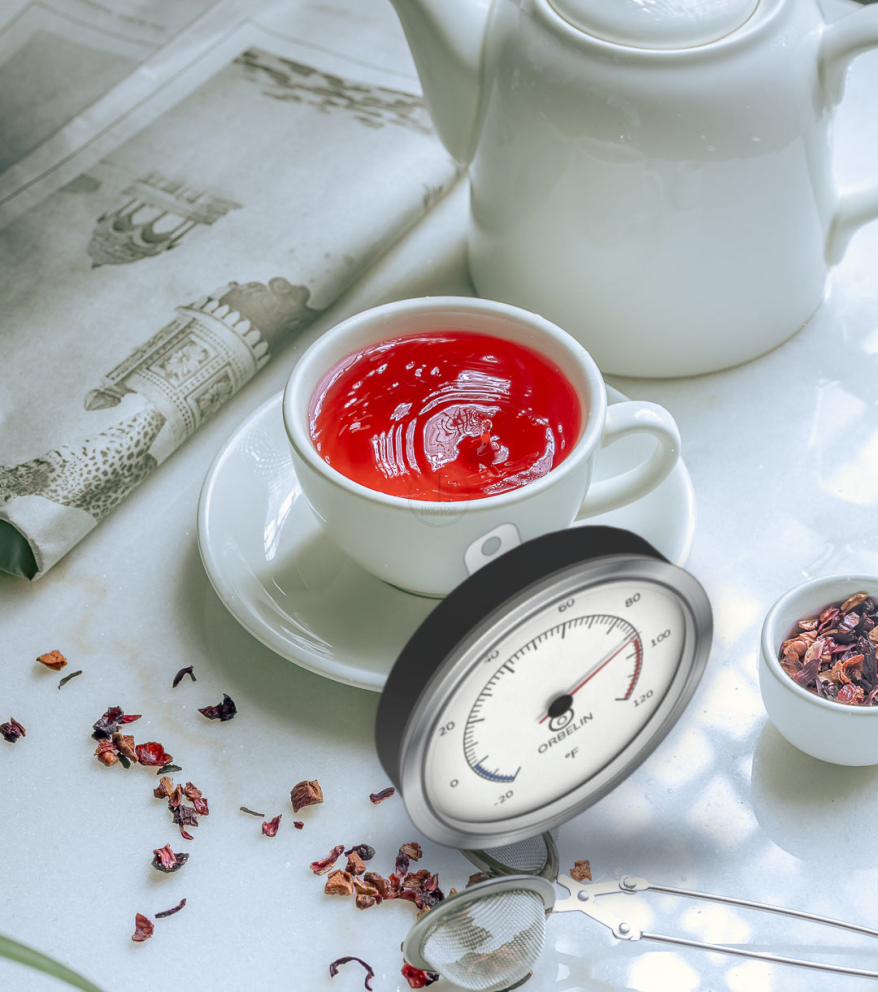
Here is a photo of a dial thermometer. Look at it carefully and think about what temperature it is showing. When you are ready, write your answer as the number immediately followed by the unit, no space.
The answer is 90°F
